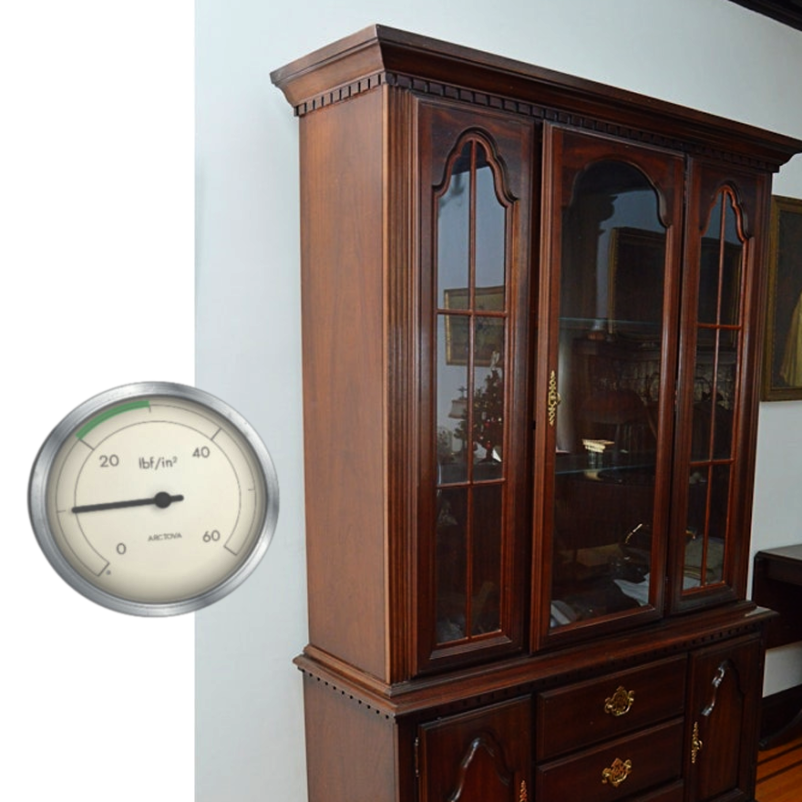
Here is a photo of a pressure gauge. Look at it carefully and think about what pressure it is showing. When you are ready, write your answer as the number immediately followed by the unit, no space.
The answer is 10psi
